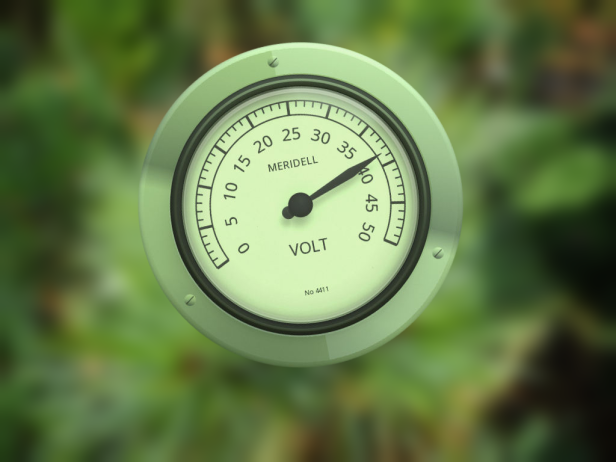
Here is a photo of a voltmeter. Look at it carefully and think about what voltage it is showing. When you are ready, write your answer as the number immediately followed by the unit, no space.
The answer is 38.5V
